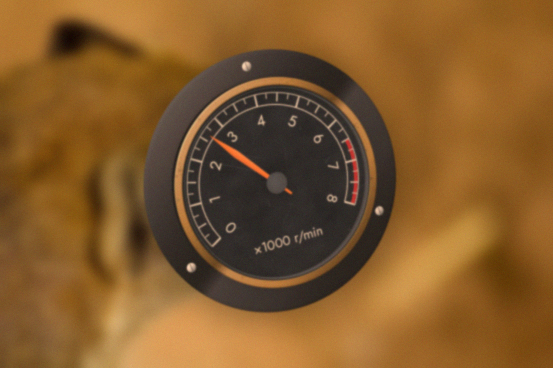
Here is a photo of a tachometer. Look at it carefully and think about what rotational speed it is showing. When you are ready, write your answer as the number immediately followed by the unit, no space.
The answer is 2625rpm
